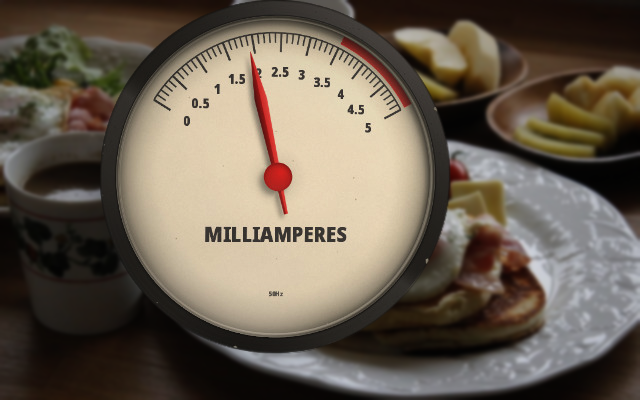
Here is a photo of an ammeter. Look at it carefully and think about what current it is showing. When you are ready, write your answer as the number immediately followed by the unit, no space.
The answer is 1.9mA
